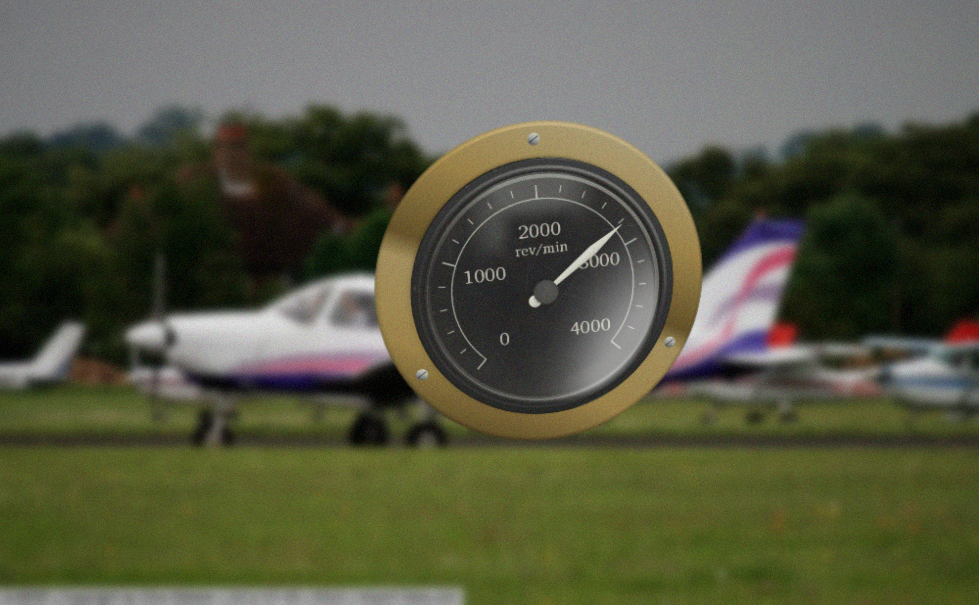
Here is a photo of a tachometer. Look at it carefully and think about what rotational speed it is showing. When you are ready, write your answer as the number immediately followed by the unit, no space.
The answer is 2800rpm
